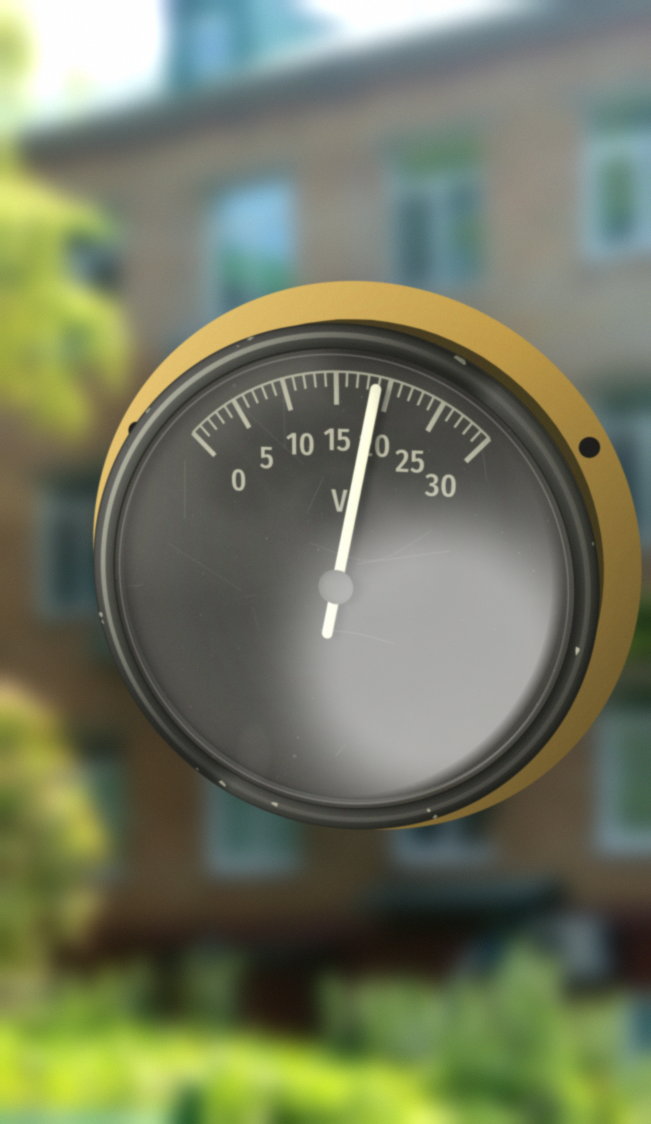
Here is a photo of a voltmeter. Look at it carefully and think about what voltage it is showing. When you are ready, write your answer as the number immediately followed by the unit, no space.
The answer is 19V
